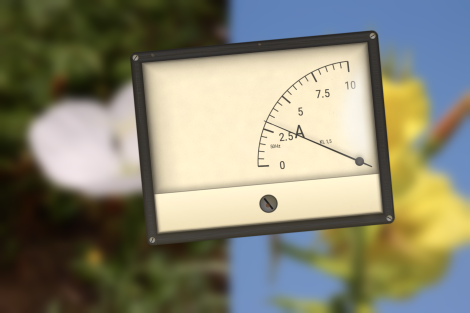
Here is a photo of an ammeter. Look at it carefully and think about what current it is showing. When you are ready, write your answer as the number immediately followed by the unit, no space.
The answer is 3A
